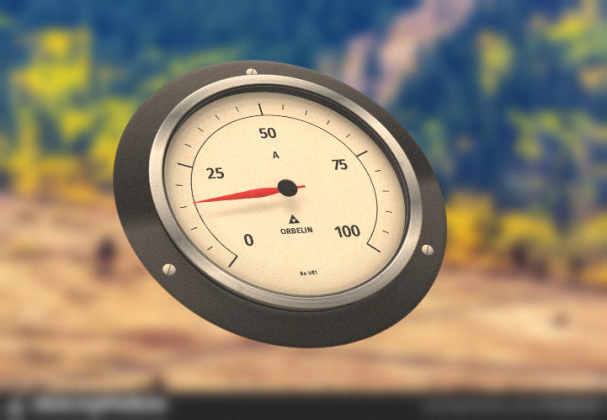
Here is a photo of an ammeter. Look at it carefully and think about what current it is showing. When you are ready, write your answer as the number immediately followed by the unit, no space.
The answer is 15A
